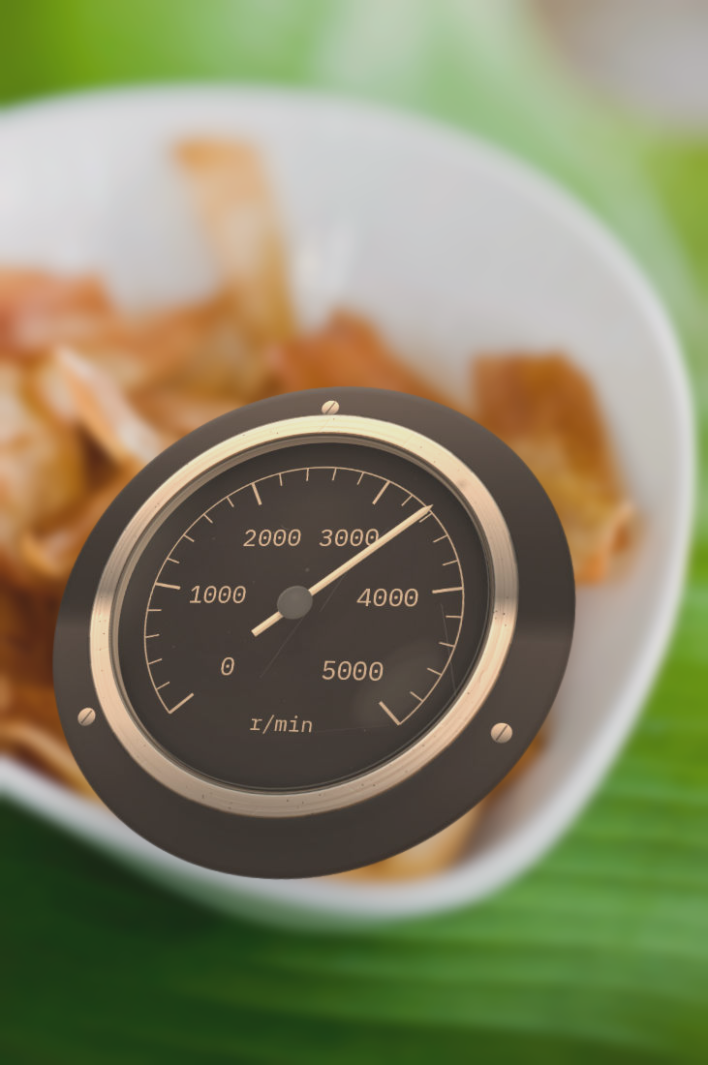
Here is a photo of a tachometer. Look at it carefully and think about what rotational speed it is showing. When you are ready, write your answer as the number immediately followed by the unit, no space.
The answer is 3400rpm
